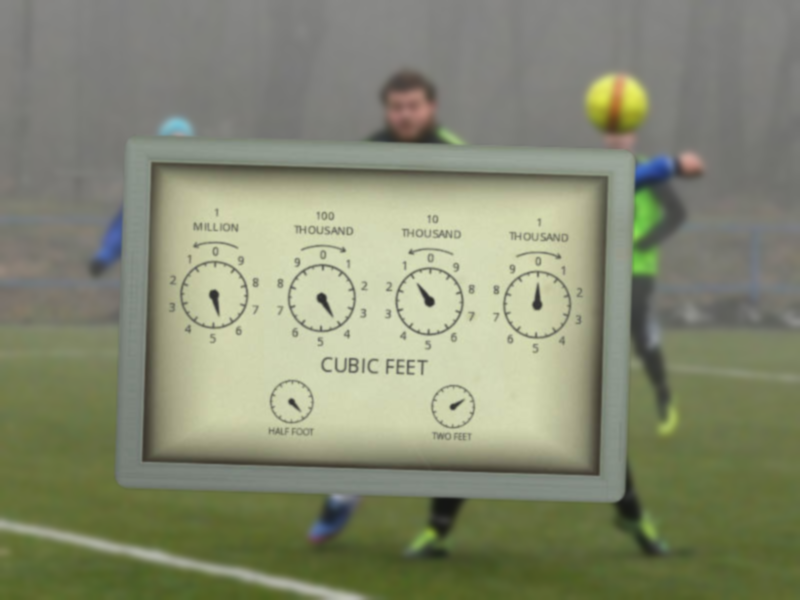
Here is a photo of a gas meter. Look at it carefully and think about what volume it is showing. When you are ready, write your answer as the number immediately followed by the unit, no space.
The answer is 541000ft³
